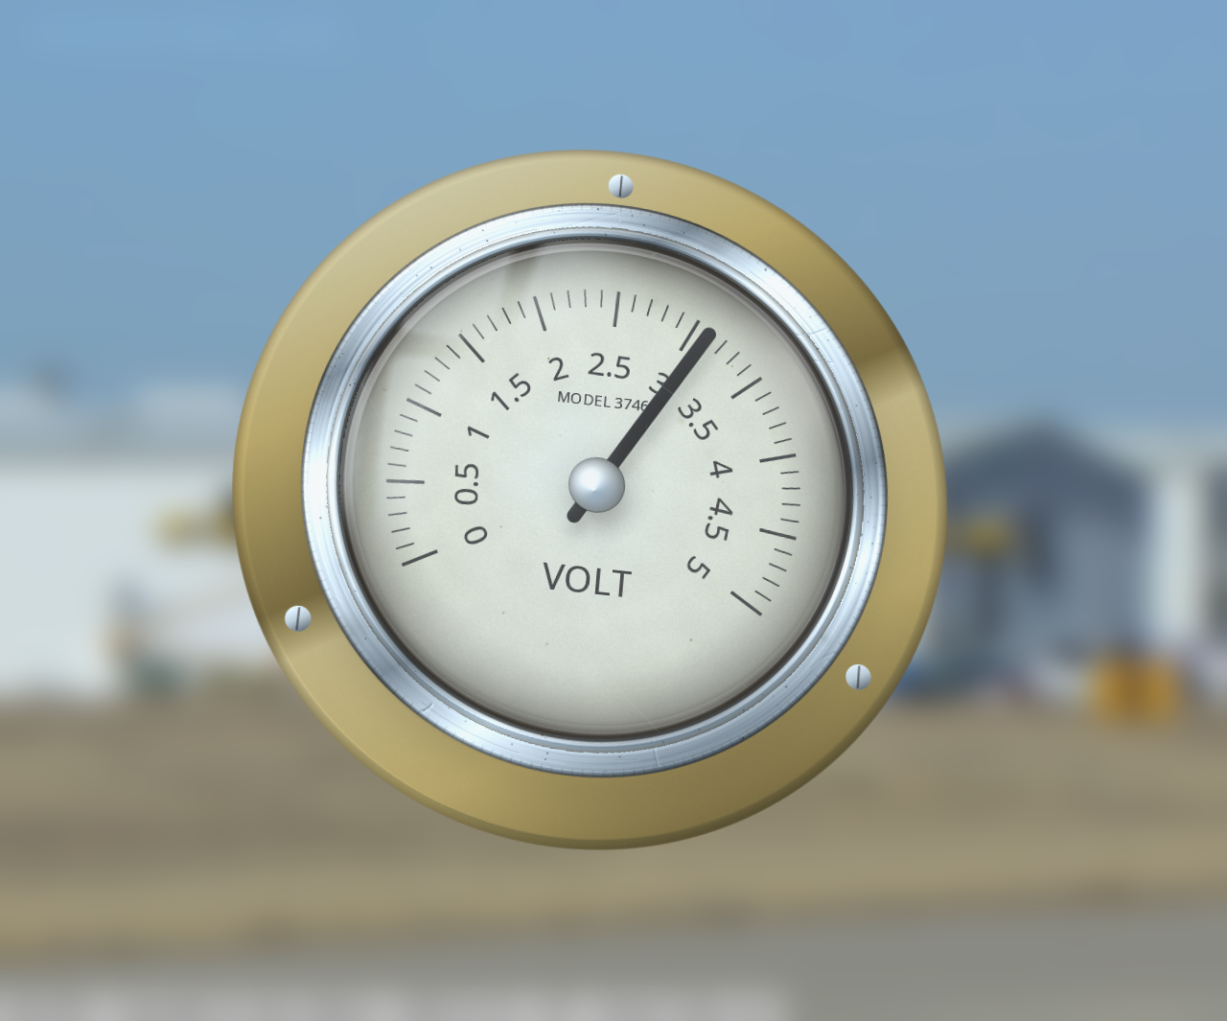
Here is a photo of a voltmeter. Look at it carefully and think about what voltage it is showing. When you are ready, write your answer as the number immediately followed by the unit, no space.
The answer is 3.1V
